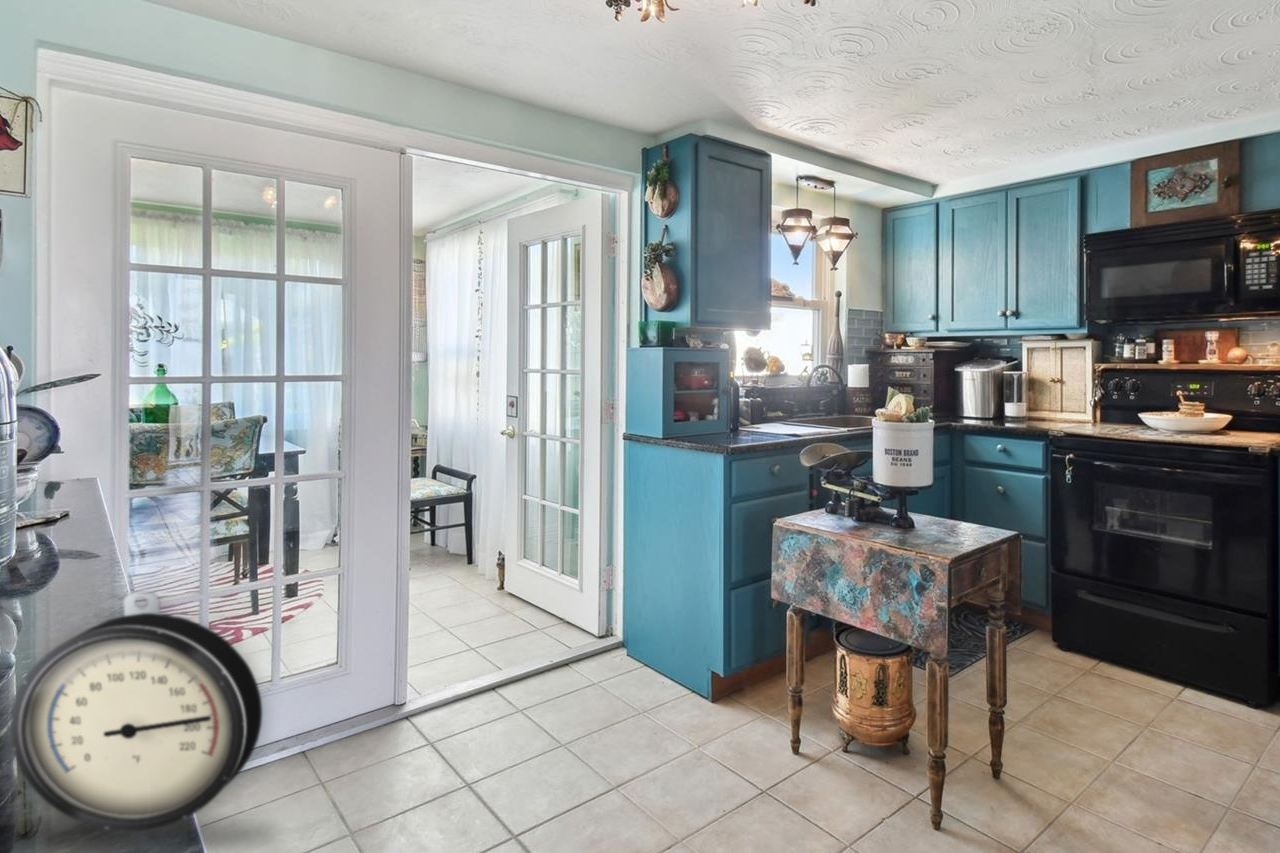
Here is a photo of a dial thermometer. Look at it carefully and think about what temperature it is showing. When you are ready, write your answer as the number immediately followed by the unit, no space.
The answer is 190°F
